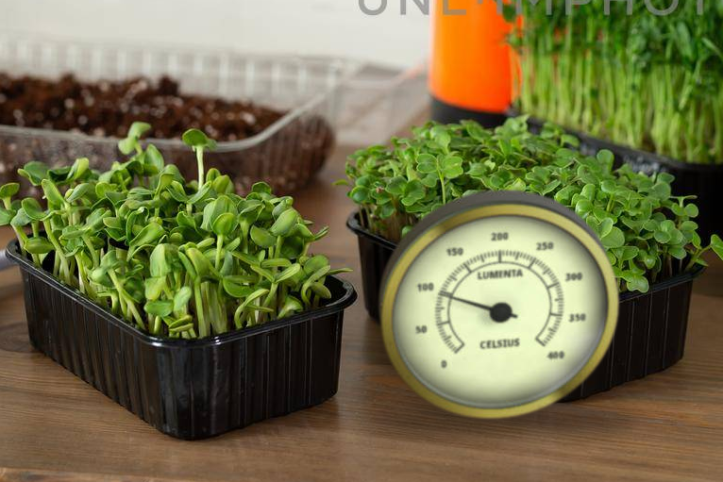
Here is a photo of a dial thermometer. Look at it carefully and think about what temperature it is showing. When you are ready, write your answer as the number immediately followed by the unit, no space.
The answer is 100°C
